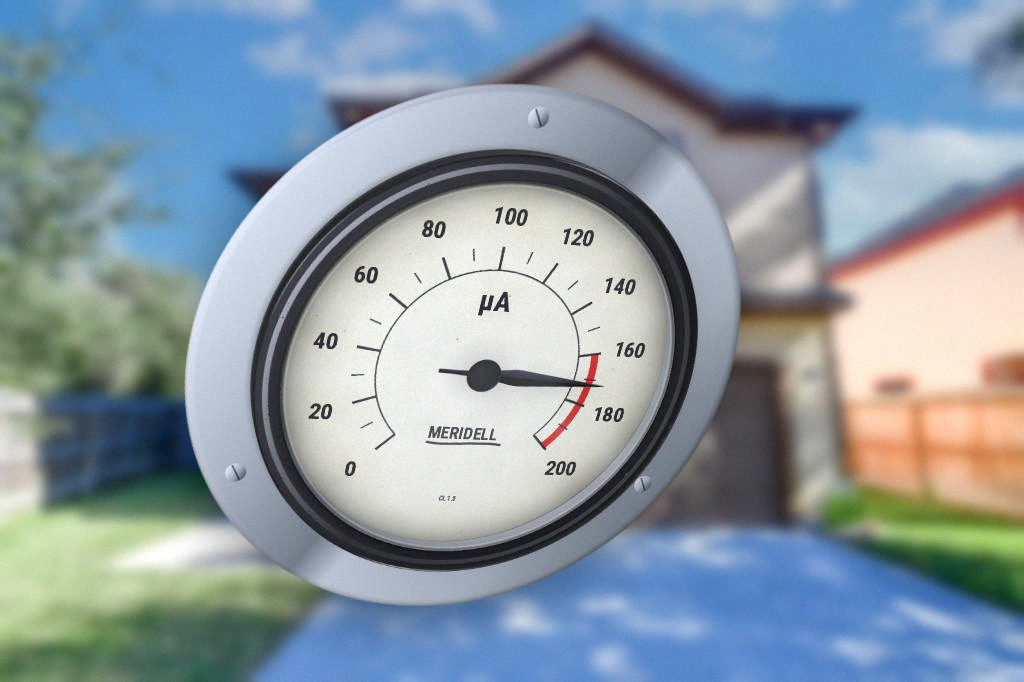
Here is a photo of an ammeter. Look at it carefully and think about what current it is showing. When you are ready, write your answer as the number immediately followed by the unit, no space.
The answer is 170µA
